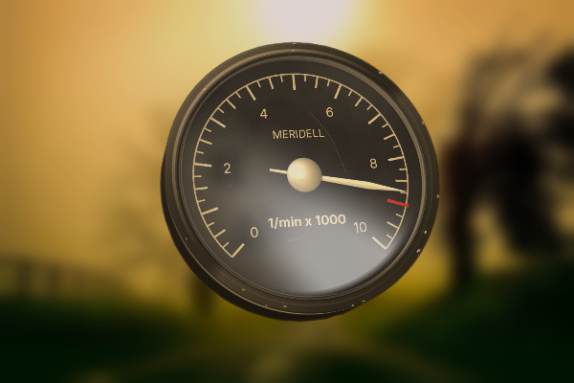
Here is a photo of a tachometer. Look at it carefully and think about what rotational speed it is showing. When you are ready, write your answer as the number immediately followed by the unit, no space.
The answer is 8750rpm
